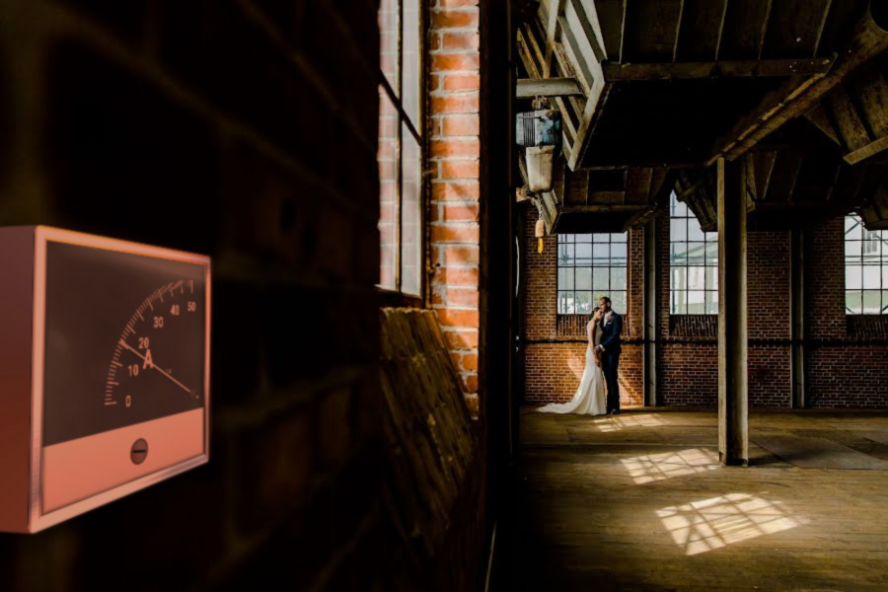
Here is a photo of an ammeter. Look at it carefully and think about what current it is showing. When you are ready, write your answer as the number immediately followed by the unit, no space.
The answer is 15A
